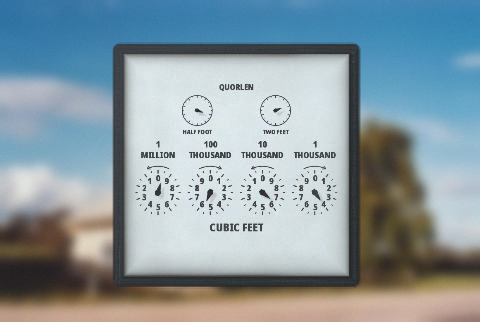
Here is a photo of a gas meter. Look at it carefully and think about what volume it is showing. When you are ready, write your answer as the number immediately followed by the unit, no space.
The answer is 956400ft³
